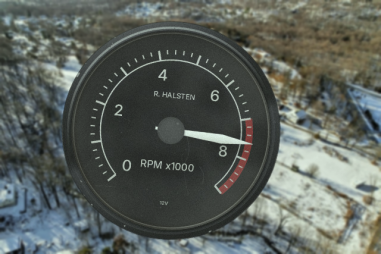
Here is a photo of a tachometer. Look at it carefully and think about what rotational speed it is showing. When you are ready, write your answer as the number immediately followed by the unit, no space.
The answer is 7600rpm
